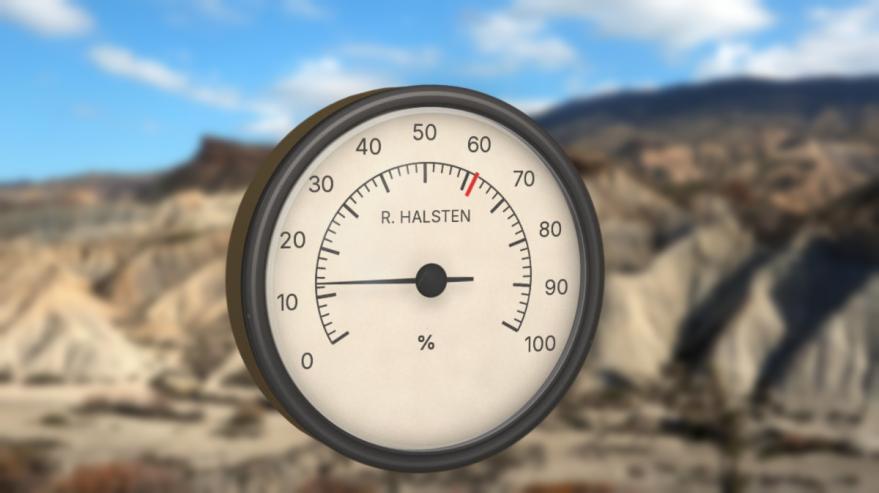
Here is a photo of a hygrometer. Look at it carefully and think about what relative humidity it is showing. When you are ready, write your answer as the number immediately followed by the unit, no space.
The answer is 13%
